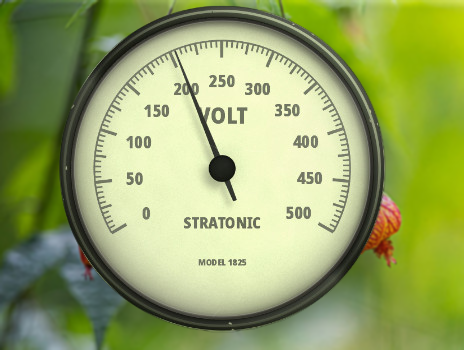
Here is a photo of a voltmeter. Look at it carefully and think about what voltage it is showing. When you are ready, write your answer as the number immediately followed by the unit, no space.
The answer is 205V
